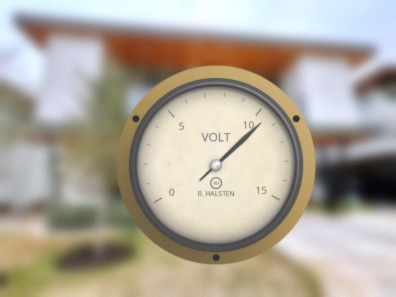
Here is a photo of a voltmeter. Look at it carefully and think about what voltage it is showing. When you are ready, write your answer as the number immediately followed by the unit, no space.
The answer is 10.5V
